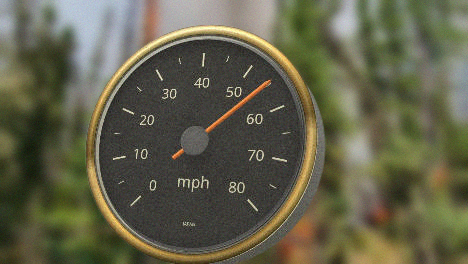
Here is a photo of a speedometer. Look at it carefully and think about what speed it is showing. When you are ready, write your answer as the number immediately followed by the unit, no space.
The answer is 55mph
